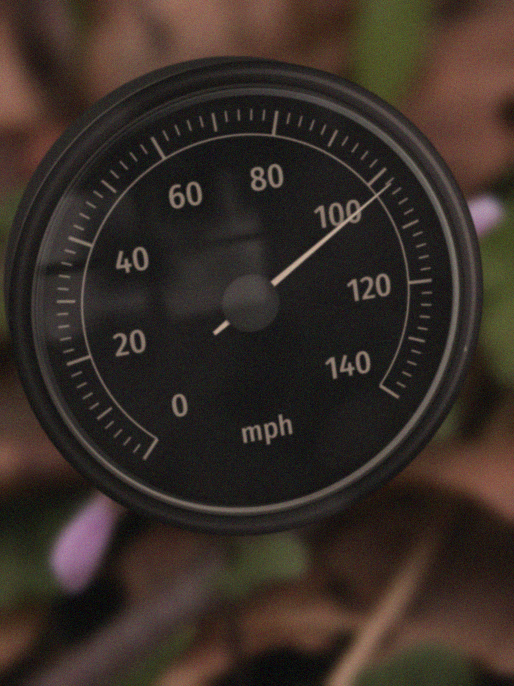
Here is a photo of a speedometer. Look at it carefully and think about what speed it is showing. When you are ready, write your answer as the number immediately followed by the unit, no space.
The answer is 102mph
